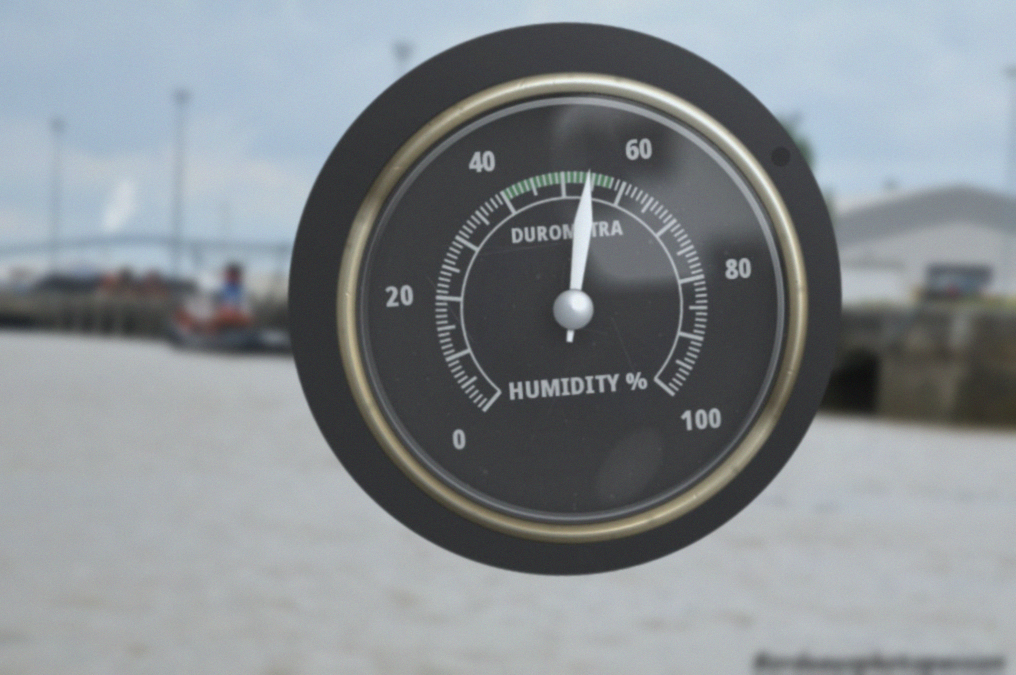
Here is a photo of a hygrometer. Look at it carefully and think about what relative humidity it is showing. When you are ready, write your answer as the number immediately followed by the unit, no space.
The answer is 54%
